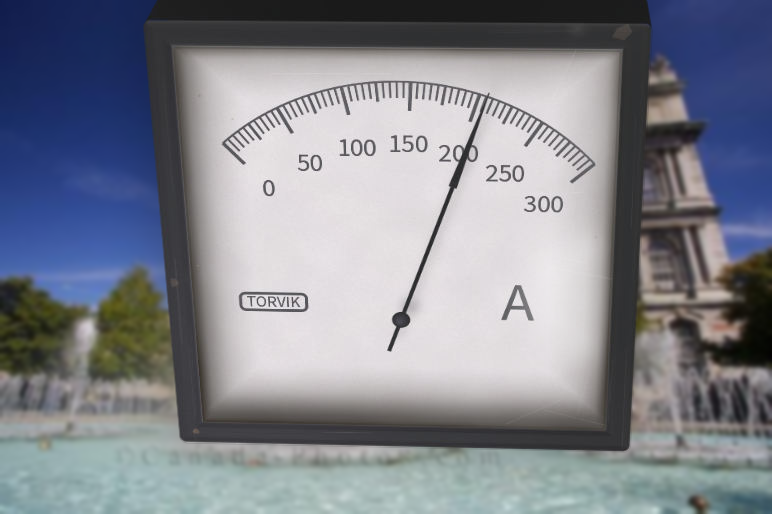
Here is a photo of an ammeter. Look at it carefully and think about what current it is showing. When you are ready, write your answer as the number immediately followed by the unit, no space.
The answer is 205A
